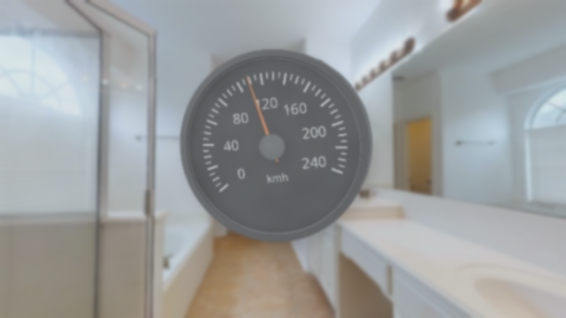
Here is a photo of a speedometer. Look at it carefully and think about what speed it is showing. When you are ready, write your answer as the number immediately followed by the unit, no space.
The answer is 110km/h
